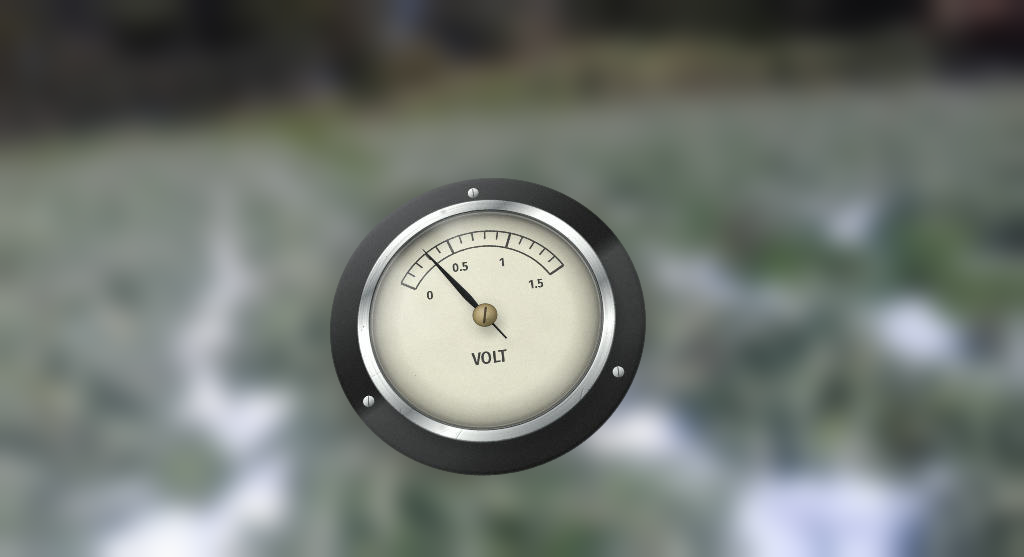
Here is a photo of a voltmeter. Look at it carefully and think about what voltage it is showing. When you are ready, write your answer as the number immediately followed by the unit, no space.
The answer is 0.3V
